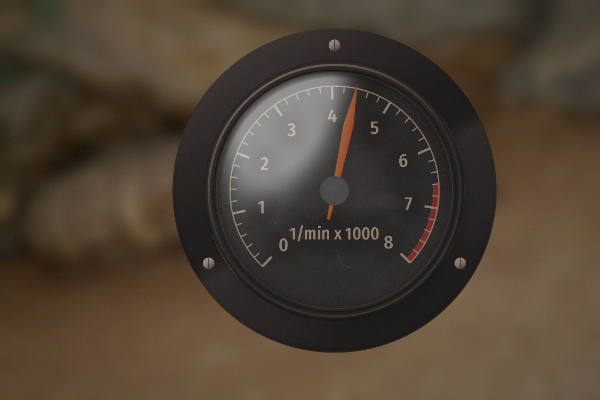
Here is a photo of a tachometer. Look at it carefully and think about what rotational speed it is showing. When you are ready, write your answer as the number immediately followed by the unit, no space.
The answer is 4400rpm
